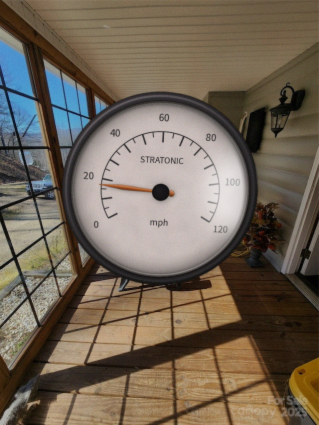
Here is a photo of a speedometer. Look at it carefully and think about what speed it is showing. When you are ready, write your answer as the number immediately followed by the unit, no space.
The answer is 17.5mph
